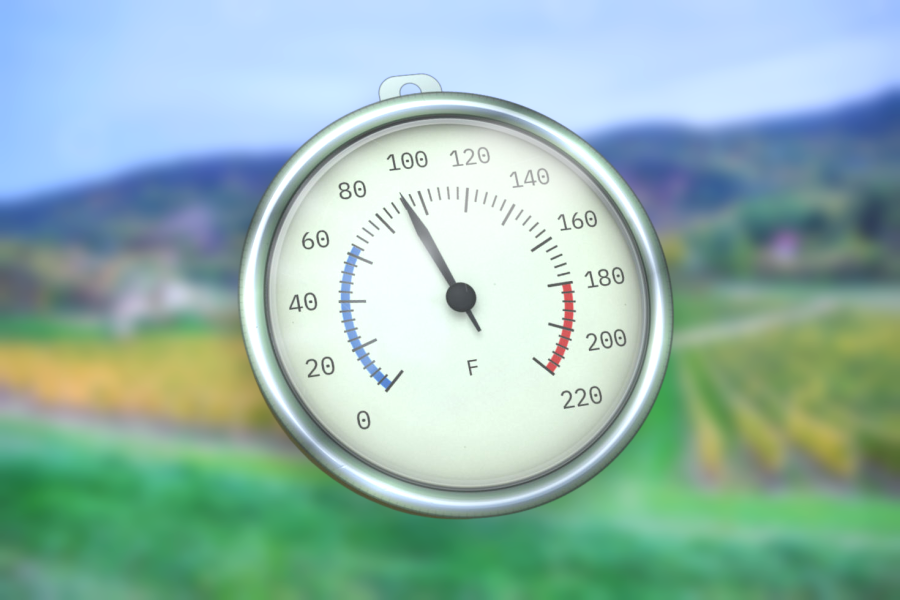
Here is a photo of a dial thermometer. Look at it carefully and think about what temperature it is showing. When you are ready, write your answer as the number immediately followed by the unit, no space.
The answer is 92°F
